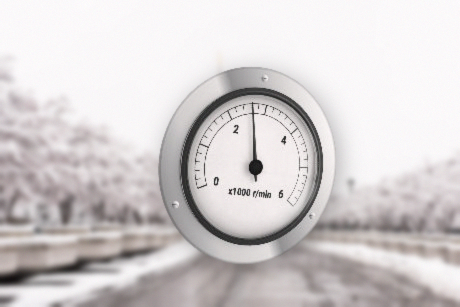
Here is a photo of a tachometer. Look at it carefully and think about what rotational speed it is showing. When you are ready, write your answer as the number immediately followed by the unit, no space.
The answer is 2600rpm
